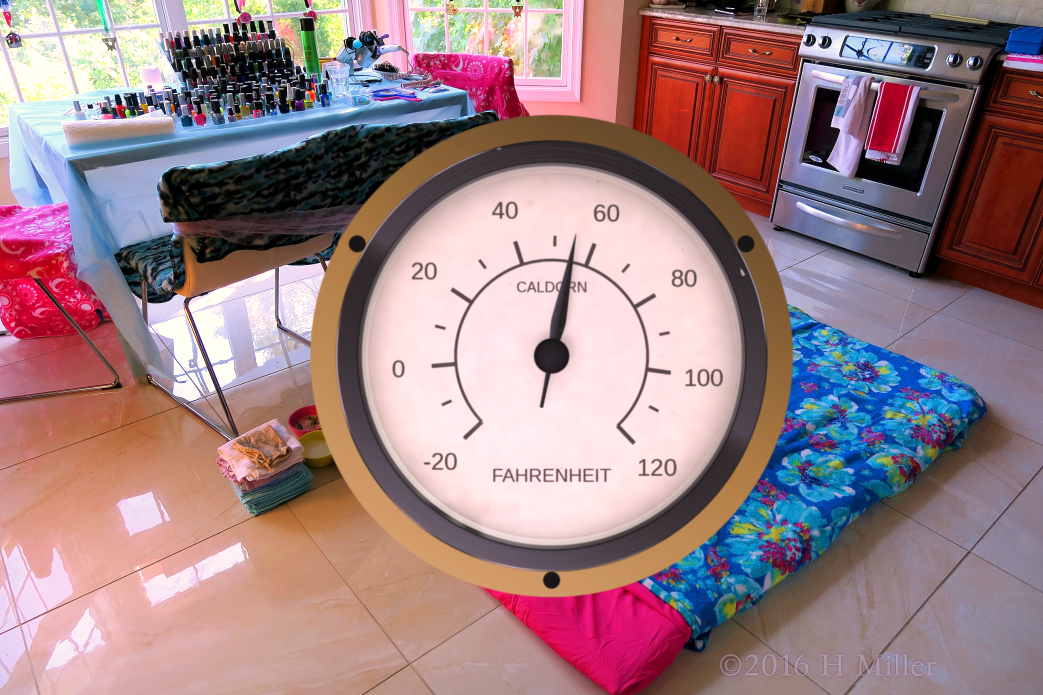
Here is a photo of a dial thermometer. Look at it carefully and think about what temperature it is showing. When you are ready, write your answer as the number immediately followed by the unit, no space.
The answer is 55°F
